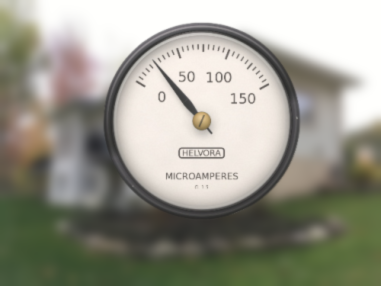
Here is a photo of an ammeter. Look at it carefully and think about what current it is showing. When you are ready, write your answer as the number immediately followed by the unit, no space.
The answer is 25µA
